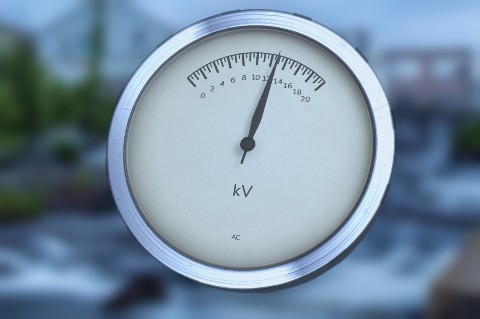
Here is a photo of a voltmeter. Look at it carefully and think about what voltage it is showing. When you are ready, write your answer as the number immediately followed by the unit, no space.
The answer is 13kV
